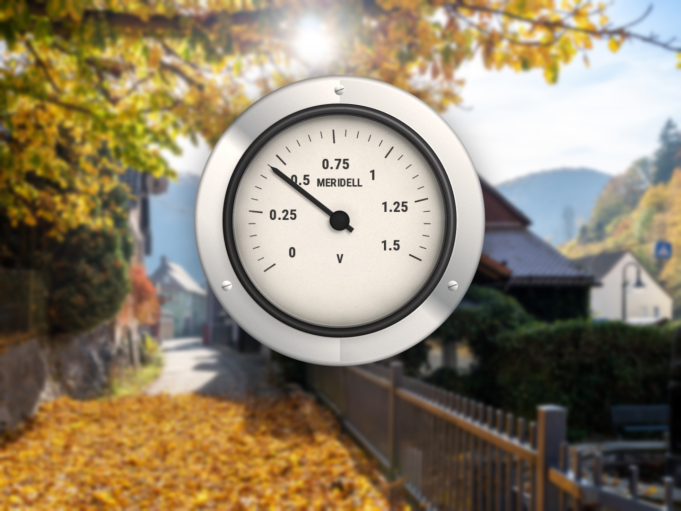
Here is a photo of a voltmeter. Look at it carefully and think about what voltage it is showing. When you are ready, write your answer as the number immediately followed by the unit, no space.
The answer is 0.45V
